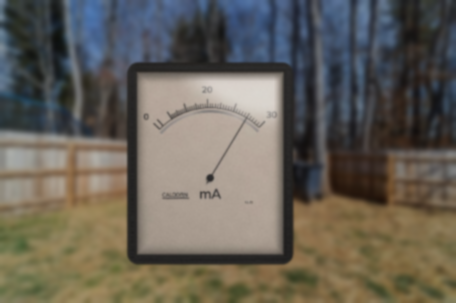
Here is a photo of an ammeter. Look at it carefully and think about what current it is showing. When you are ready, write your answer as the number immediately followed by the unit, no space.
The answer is 27.5mA
